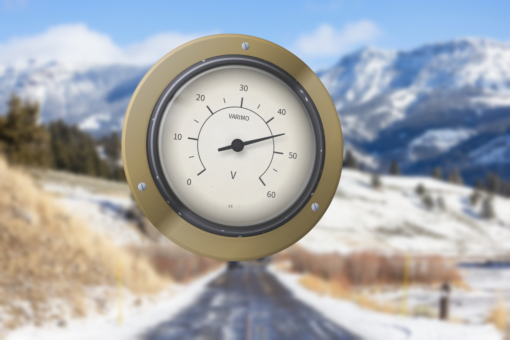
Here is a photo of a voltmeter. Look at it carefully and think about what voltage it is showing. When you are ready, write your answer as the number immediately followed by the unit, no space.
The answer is 45V
